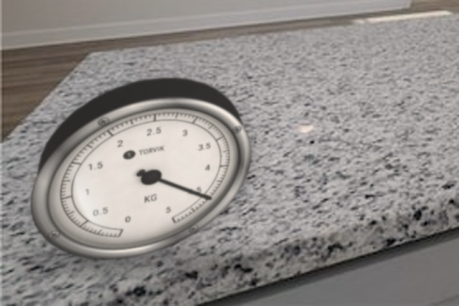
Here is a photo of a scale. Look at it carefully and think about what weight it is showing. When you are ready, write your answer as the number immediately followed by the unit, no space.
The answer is 4.5kg
